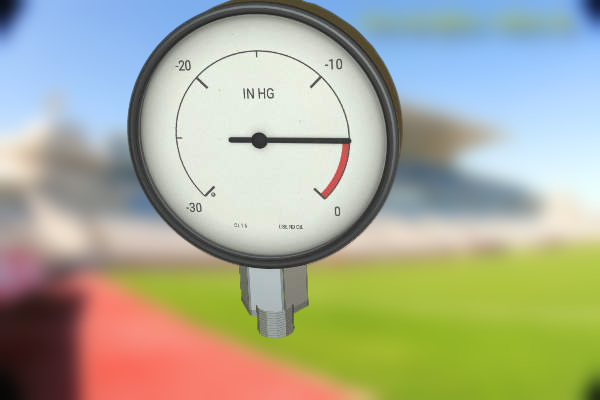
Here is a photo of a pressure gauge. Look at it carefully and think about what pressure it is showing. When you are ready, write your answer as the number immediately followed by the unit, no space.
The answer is -5inHg
